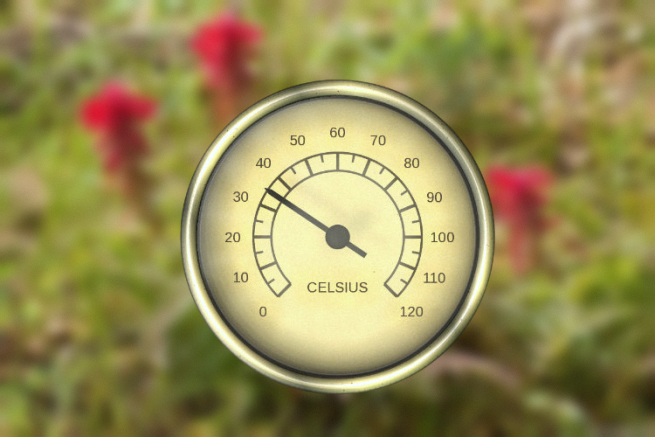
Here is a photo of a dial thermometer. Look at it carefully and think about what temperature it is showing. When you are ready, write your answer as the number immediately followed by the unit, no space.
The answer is 35°C
